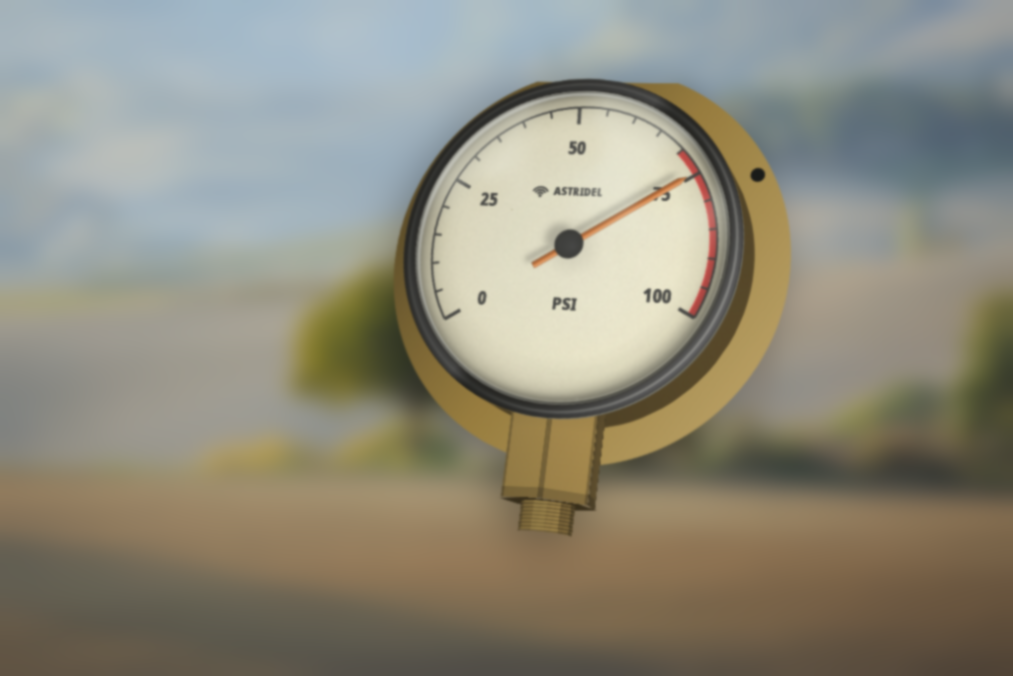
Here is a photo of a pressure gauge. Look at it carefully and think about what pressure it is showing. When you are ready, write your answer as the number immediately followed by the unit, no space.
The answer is 75psi
